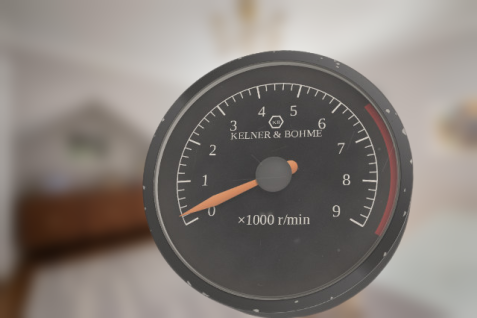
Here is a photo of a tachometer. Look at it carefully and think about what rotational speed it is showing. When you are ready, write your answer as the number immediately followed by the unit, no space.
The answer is 200rpm
